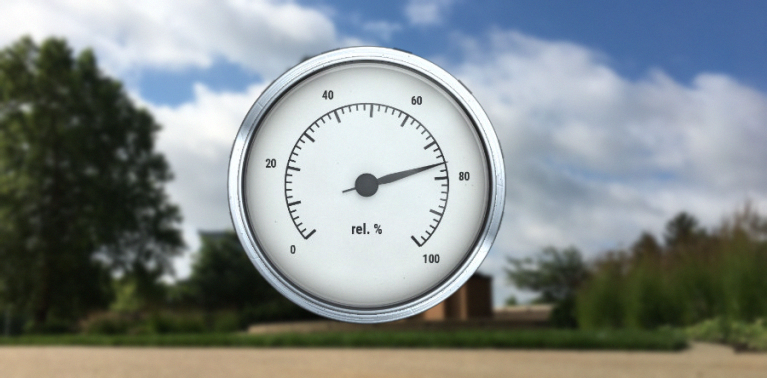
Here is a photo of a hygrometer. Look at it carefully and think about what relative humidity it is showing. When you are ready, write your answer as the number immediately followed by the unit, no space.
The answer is 76%
